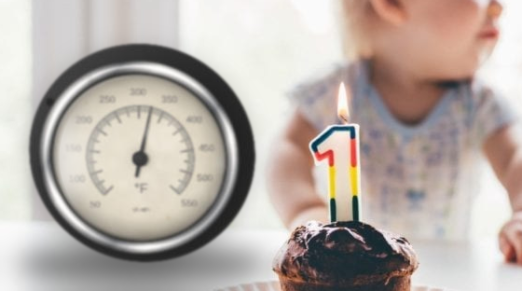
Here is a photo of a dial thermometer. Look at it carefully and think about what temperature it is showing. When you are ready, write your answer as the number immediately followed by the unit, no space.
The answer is 325°F
